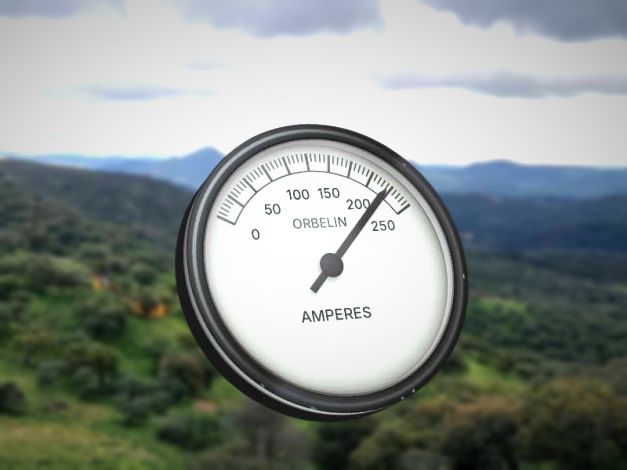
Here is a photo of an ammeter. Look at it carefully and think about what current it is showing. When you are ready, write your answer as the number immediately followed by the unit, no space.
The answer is 220A
